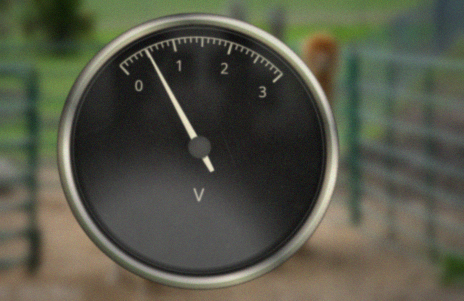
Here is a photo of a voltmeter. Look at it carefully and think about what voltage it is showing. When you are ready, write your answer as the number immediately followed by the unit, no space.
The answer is 0.5V
